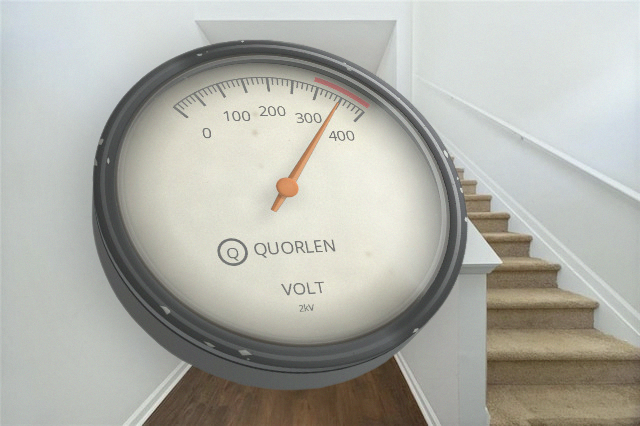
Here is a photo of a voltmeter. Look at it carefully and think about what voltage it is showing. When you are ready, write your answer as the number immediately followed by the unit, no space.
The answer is 350V
